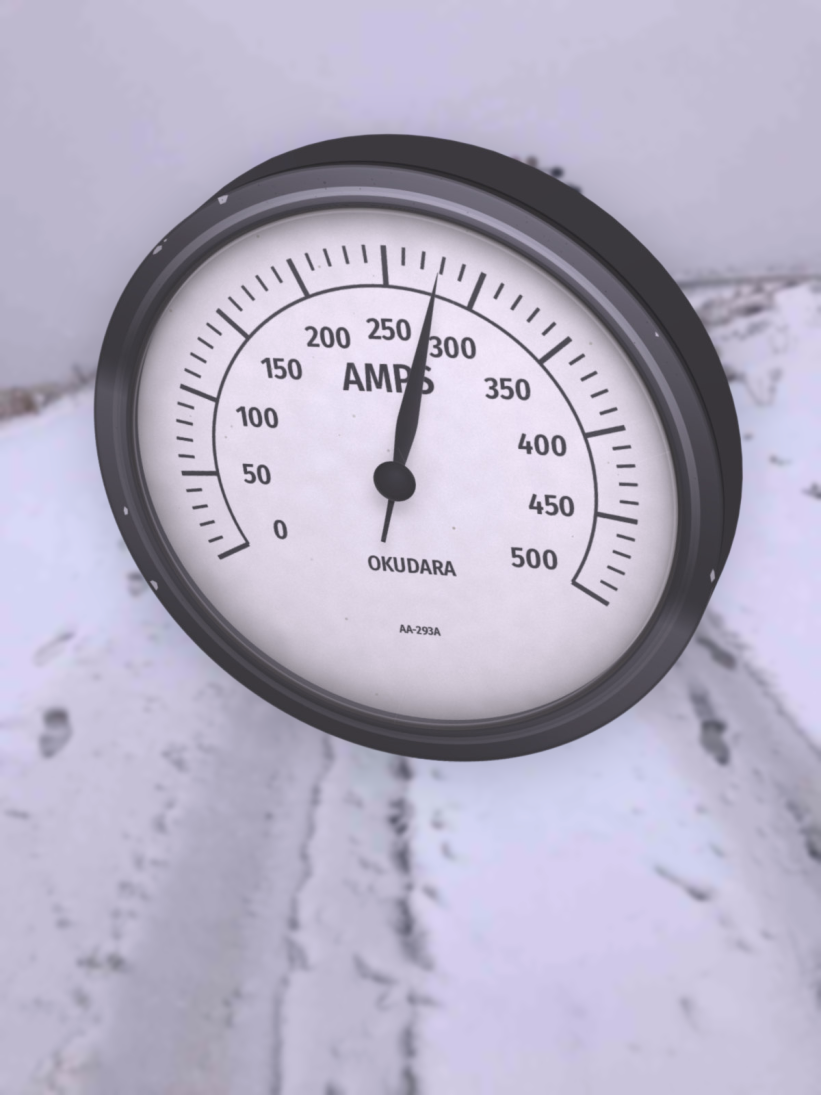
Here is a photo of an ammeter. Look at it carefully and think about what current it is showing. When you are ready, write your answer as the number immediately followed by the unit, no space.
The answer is 280A
